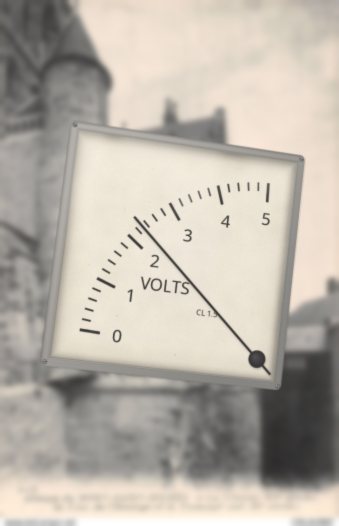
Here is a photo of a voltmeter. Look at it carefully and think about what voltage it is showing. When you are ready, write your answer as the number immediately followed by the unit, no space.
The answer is 2.3V
